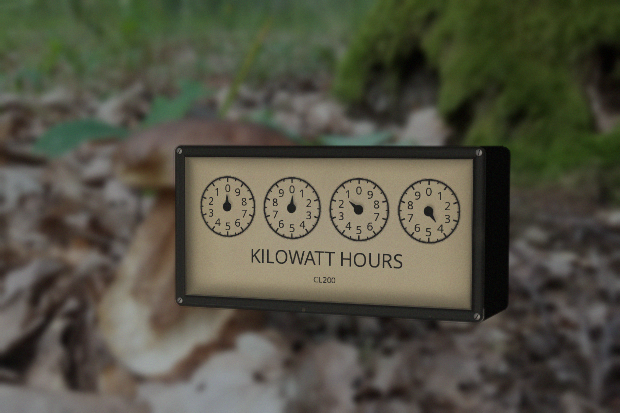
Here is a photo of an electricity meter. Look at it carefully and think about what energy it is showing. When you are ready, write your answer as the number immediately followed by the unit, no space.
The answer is 14kWh
